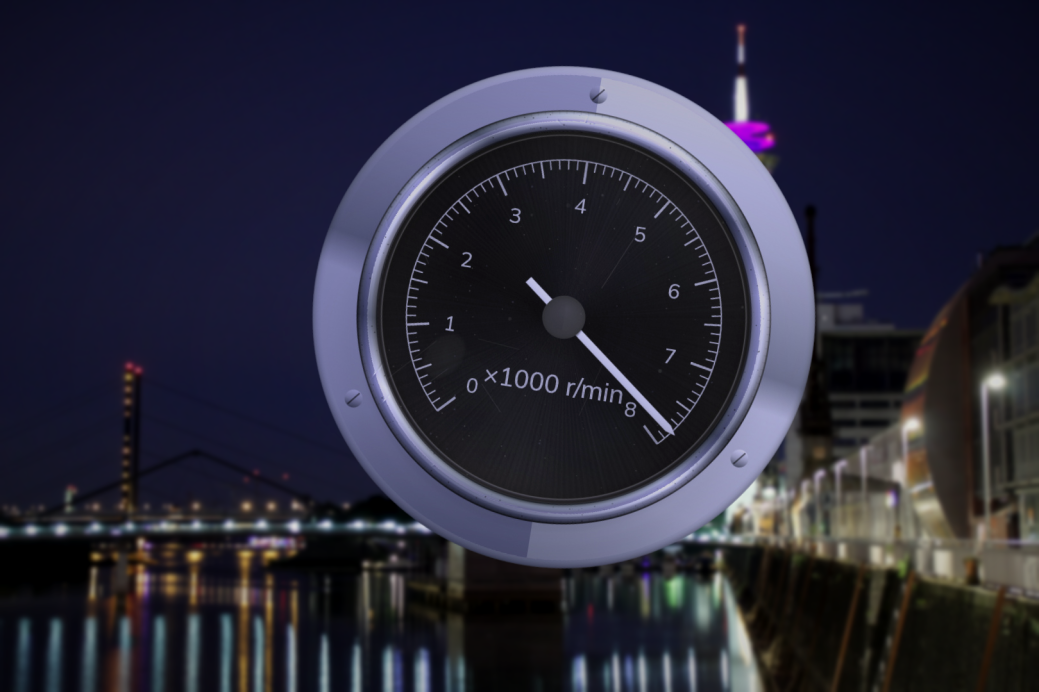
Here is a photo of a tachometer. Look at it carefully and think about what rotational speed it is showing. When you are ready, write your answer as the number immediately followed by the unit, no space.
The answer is 7800rpm
